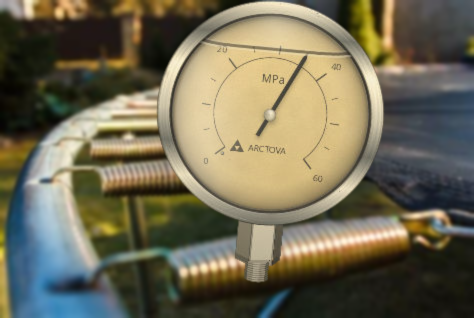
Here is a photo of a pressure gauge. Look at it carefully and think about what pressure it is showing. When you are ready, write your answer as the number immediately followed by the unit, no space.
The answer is 35MPa
